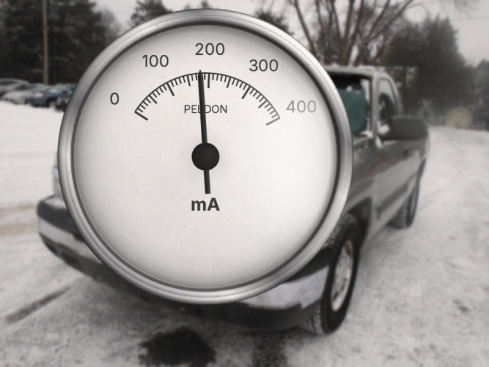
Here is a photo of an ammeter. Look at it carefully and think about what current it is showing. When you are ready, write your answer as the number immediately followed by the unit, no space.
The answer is 180mA
